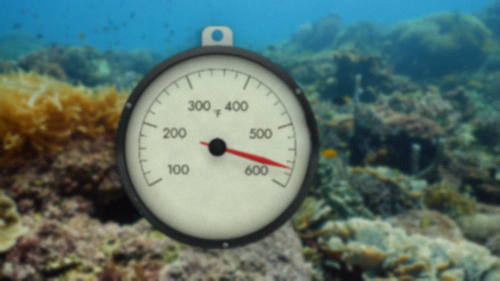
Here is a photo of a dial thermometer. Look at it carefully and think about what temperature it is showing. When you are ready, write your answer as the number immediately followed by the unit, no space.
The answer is 570°F
